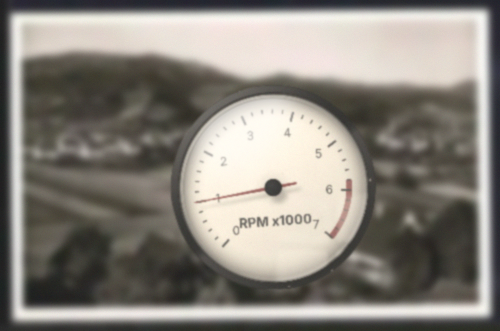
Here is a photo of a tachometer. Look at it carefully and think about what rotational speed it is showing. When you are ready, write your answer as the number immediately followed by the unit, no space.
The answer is 1000rpm
